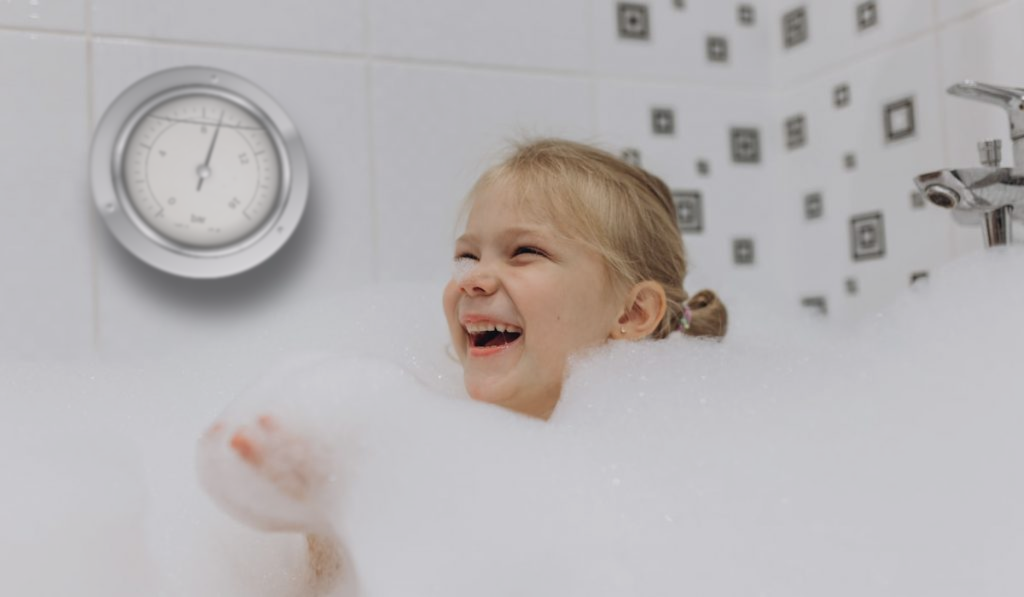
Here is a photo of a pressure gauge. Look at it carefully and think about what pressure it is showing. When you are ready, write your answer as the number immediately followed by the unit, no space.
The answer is 9bar
